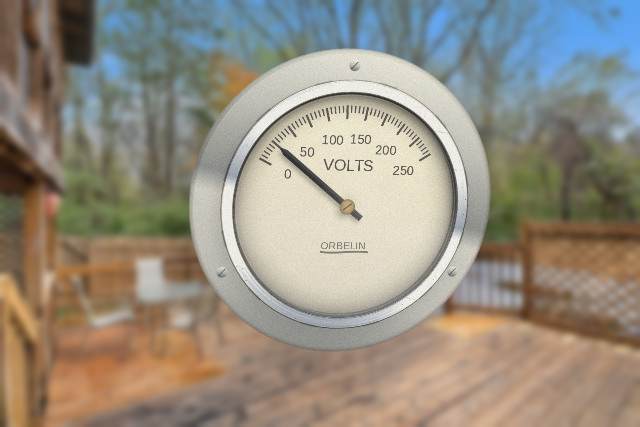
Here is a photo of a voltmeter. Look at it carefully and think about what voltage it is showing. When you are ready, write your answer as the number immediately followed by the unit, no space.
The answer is 25V
